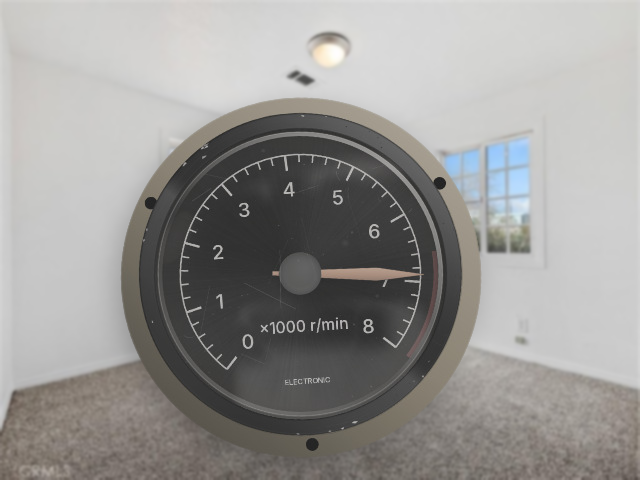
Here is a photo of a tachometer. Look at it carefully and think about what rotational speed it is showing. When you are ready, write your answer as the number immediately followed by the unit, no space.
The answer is 6900rpm
